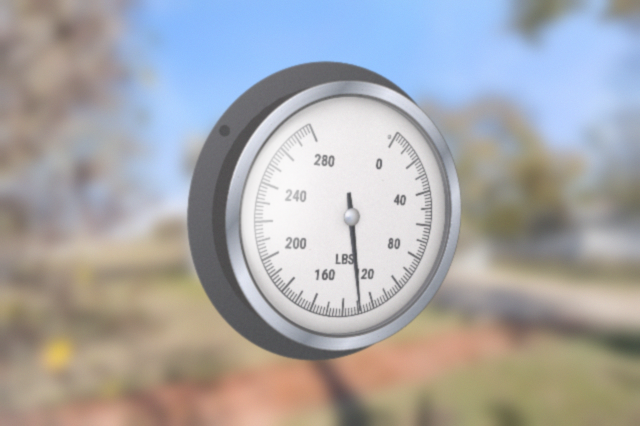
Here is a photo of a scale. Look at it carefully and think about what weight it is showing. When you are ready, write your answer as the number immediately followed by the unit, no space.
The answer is 130lb
